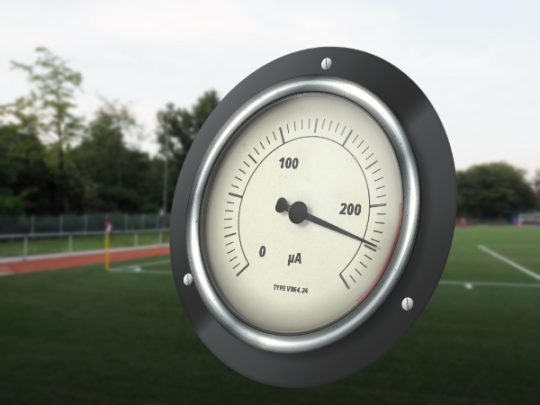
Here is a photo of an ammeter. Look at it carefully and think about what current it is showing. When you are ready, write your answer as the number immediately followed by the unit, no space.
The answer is 222.5µA
